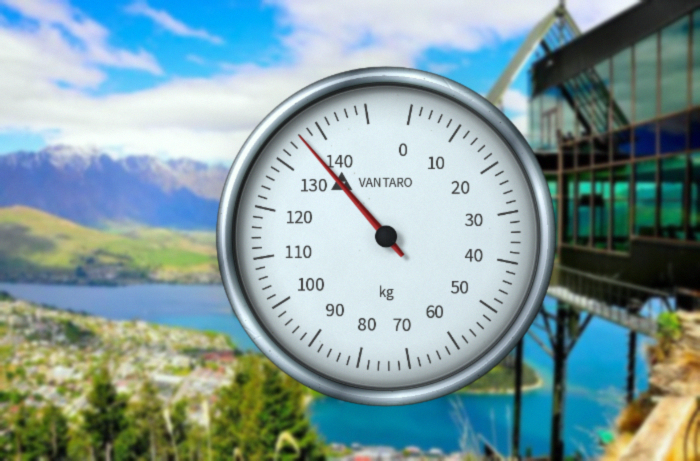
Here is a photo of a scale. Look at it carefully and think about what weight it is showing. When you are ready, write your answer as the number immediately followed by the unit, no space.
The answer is 136kg
